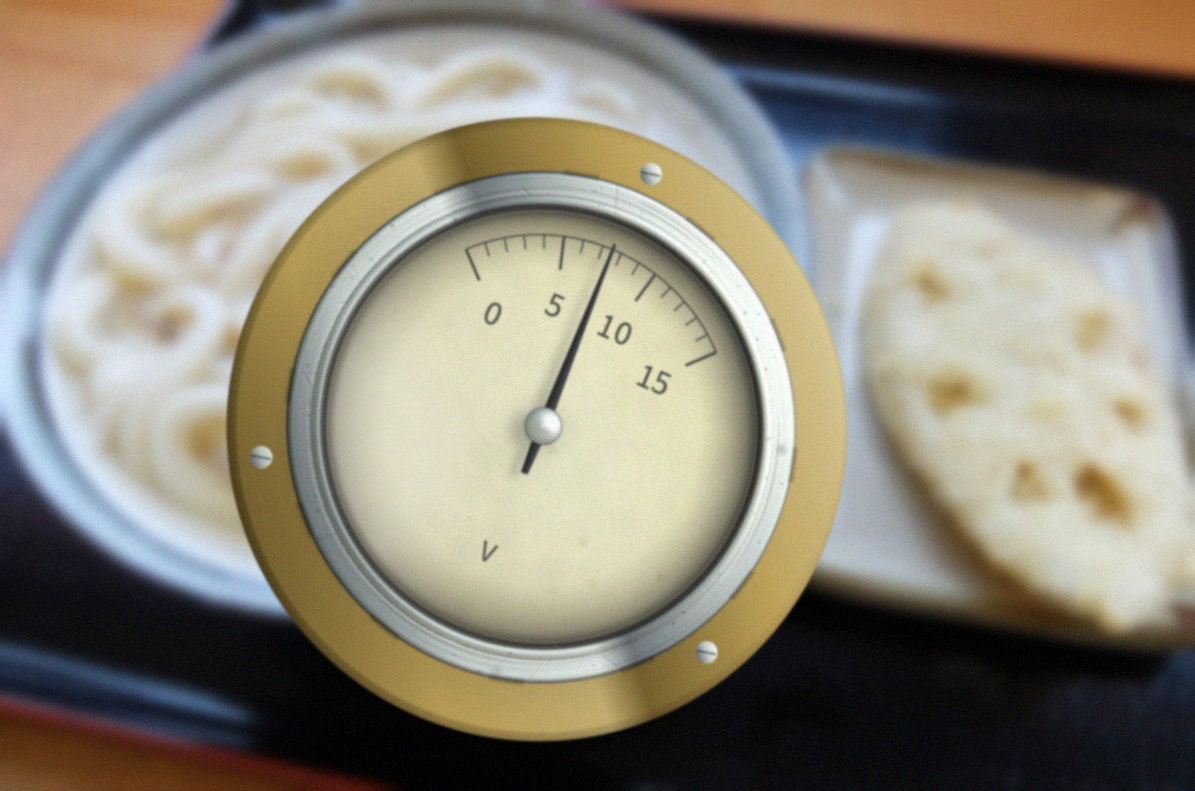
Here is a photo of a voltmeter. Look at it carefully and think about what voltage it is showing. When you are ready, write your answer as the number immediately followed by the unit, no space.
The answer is 7.5V
